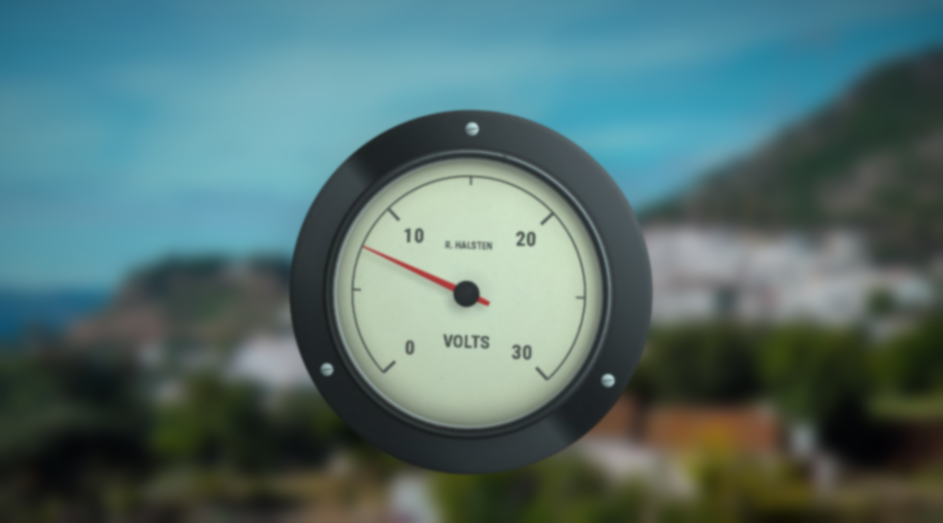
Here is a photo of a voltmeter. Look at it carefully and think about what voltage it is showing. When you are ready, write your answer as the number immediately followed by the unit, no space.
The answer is 7.5V
